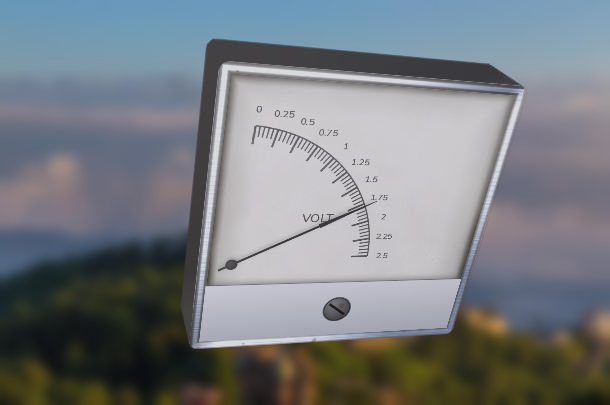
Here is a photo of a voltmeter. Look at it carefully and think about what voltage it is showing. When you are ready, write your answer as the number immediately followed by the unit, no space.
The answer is 1.75V
